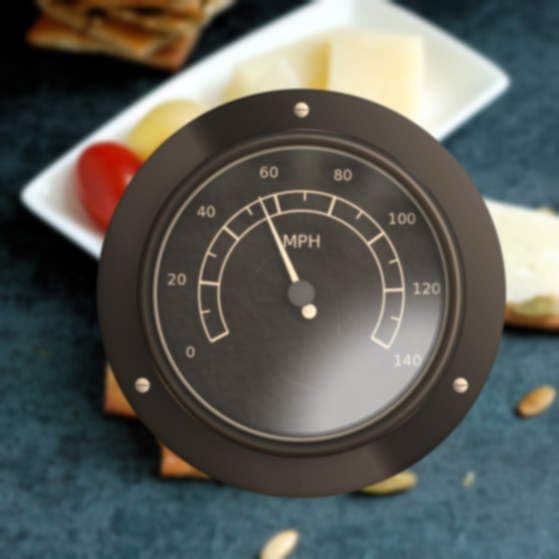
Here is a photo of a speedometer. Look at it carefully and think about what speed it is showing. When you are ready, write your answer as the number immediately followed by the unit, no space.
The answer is 55mph
